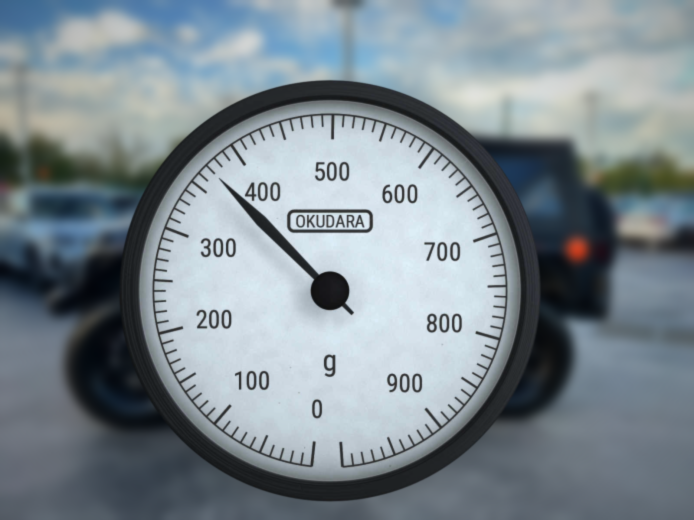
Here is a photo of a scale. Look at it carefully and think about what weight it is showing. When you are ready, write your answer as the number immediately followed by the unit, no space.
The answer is 370g
